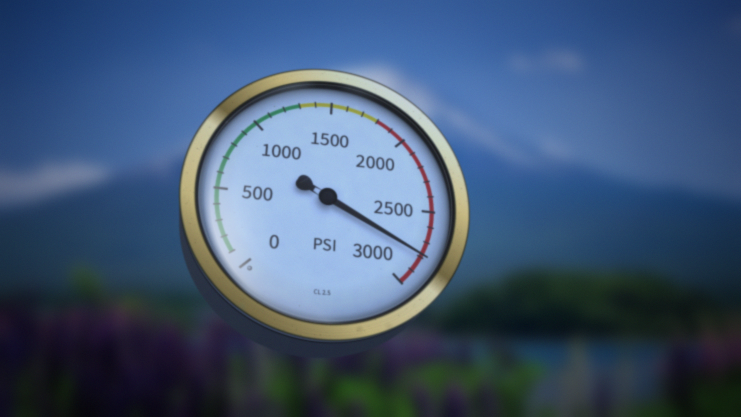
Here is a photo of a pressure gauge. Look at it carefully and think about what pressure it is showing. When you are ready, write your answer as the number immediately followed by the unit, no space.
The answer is 2800psi
